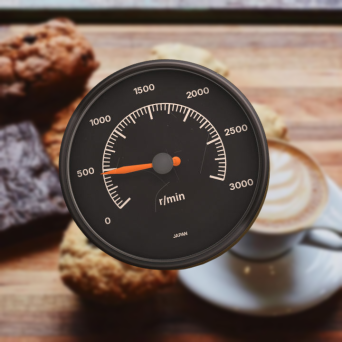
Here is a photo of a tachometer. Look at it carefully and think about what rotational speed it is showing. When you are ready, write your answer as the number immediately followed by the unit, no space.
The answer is 450rpm
